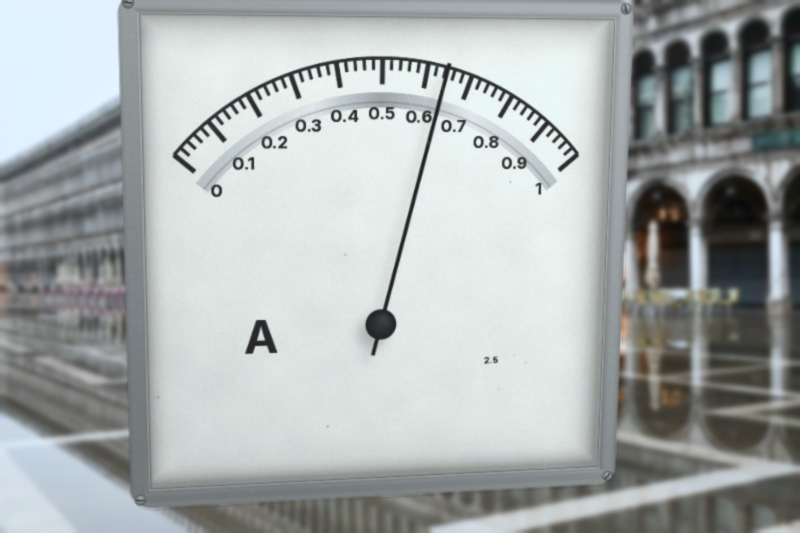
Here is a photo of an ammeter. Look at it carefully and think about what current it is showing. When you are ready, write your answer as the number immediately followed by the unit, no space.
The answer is 0.64A
